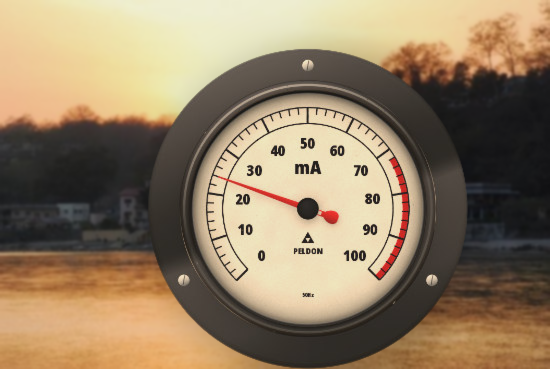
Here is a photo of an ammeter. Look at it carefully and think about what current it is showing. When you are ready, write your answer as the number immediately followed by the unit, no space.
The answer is 24mA
